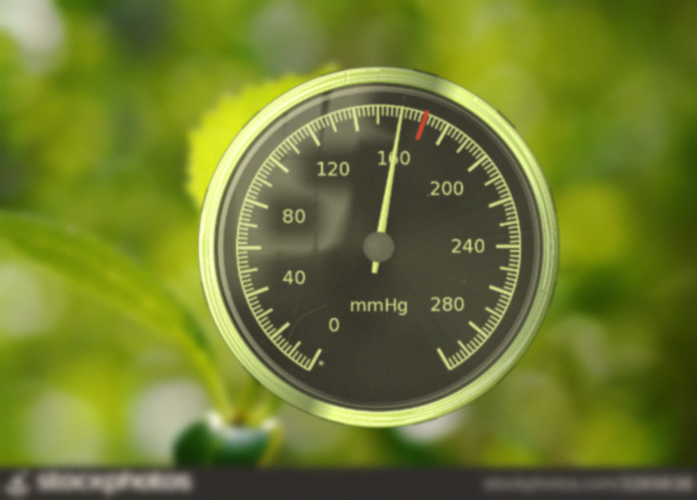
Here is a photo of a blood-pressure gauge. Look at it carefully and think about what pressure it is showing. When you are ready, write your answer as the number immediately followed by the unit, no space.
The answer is 160mmHg
